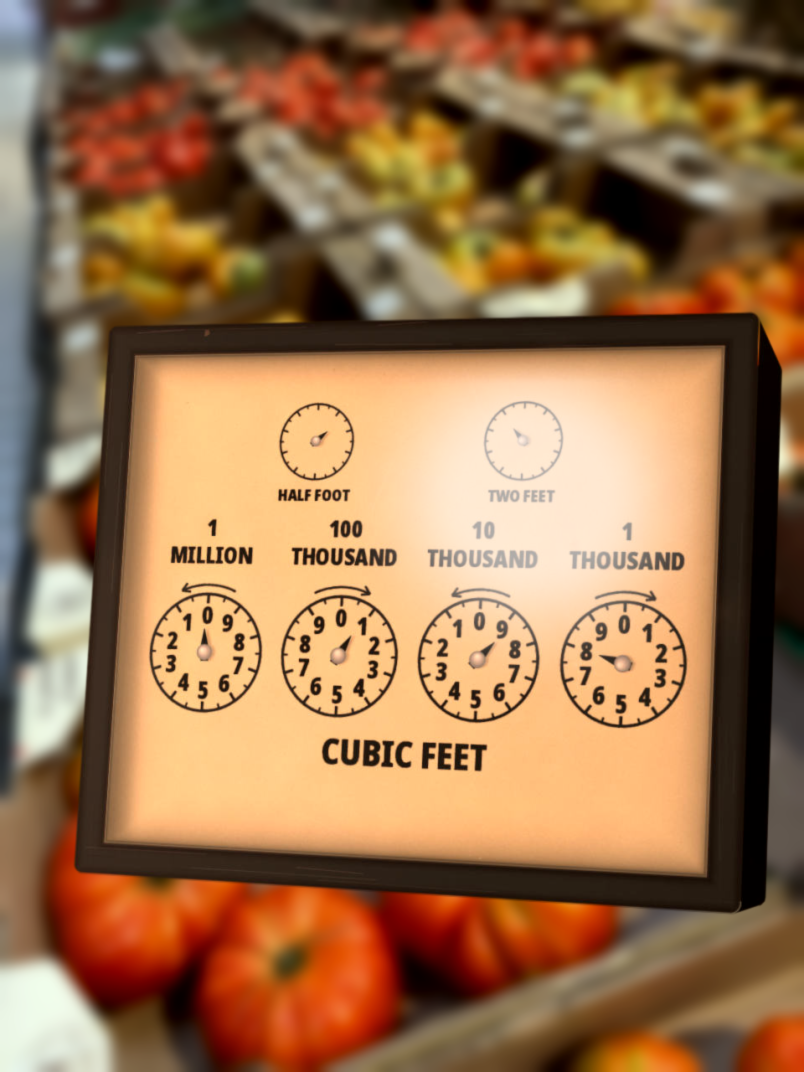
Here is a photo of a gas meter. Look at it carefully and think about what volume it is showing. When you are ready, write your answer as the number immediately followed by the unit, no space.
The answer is 8800ft³
